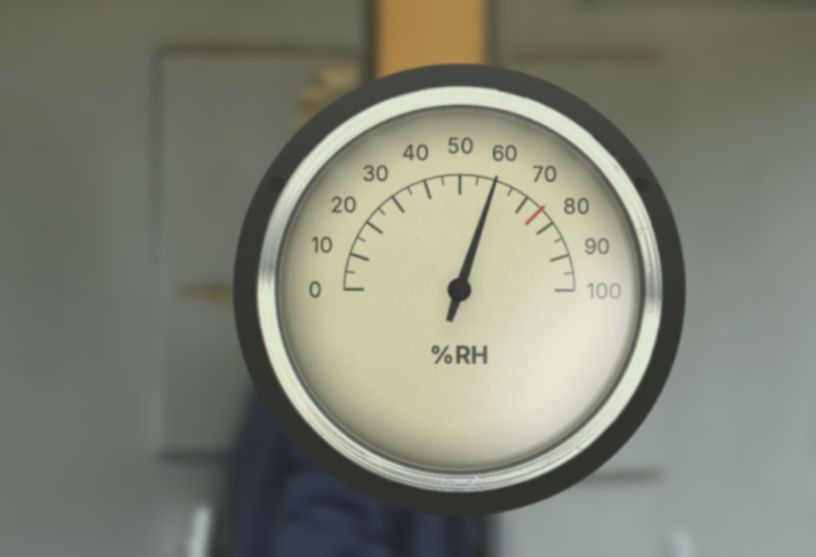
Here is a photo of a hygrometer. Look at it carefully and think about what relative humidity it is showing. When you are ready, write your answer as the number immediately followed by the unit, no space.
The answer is 60%
